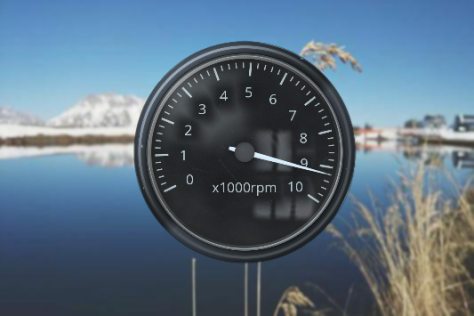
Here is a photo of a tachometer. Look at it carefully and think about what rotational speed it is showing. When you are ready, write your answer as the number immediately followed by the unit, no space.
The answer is 9200rpm
